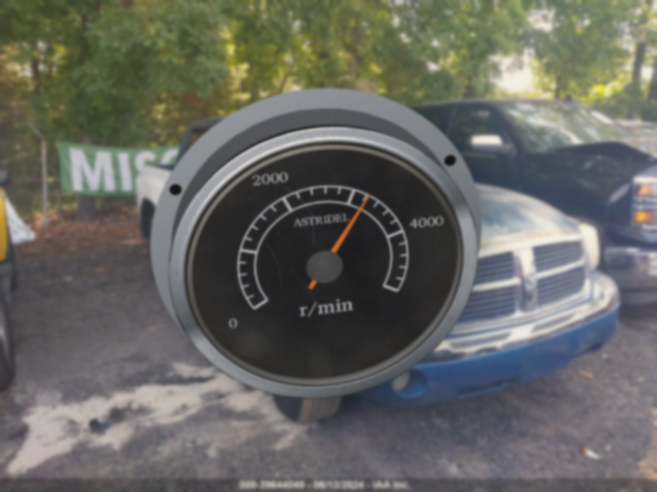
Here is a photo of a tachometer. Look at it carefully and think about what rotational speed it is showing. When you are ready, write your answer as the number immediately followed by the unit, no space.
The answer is 3200rpm
